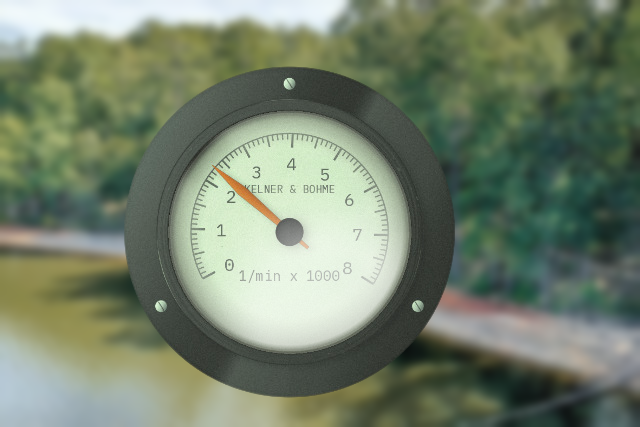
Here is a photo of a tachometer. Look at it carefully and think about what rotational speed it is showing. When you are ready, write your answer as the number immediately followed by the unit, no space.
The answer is 2300rpm
